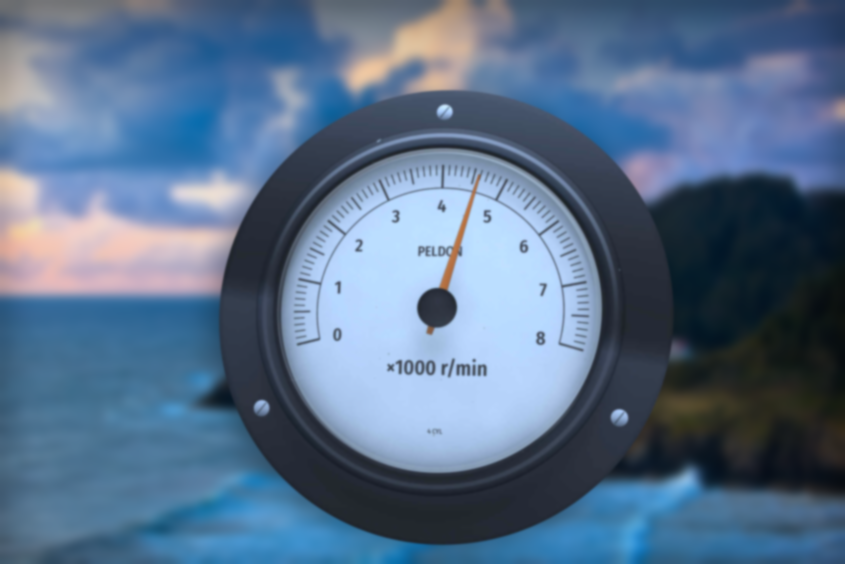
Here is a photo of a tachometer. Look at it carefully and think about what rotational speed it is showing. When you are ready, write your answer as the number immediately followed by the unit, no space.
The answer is 4600rpm
